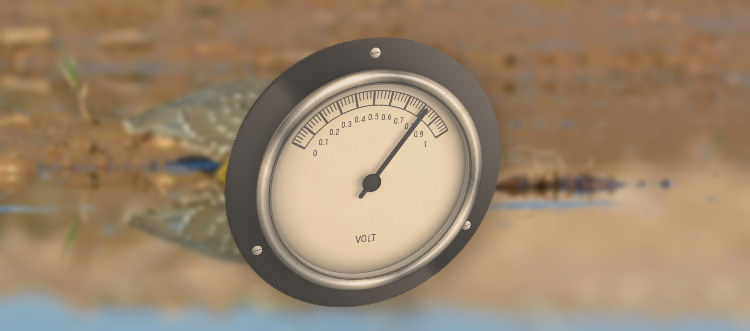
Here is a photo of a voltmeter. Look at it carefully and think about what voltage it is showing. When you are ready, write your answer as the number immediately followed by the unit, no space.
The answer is 0.8V
